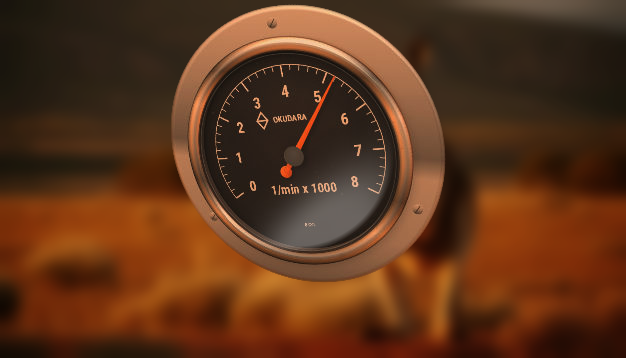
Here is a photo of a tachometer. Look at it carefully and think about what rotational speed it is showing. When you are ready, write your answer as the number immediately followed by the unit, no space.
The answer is 5200rpm
